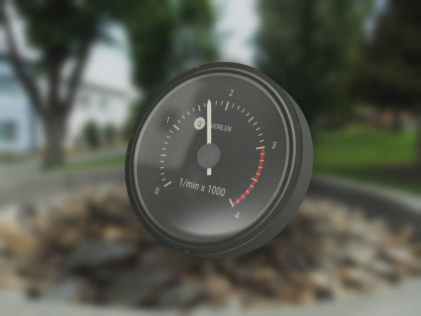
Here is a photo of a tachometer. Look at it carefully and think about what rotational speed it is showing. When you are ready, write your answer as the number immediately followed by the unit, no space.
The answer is 1700rpm
